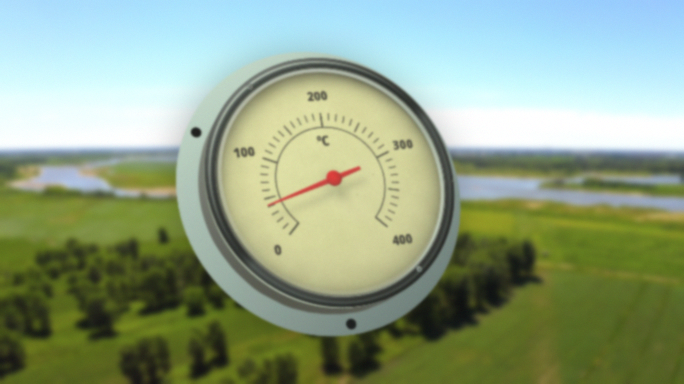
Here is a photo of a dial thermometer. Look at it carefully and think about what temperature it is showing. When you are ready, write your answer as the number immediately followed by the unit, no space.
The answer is 40°C
